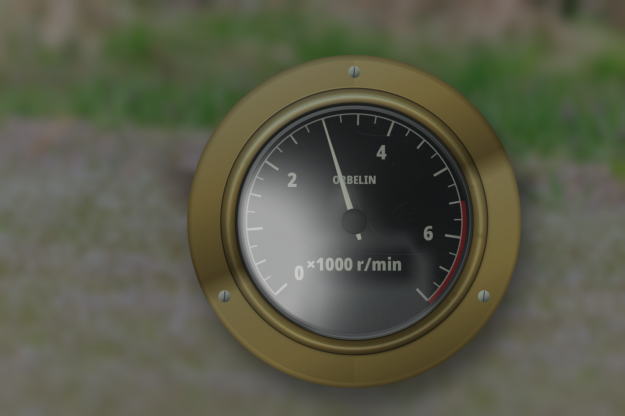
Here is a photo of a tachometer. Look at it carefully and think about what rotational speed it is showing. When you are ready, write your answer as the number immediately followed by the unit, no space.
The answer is 3000rpm
